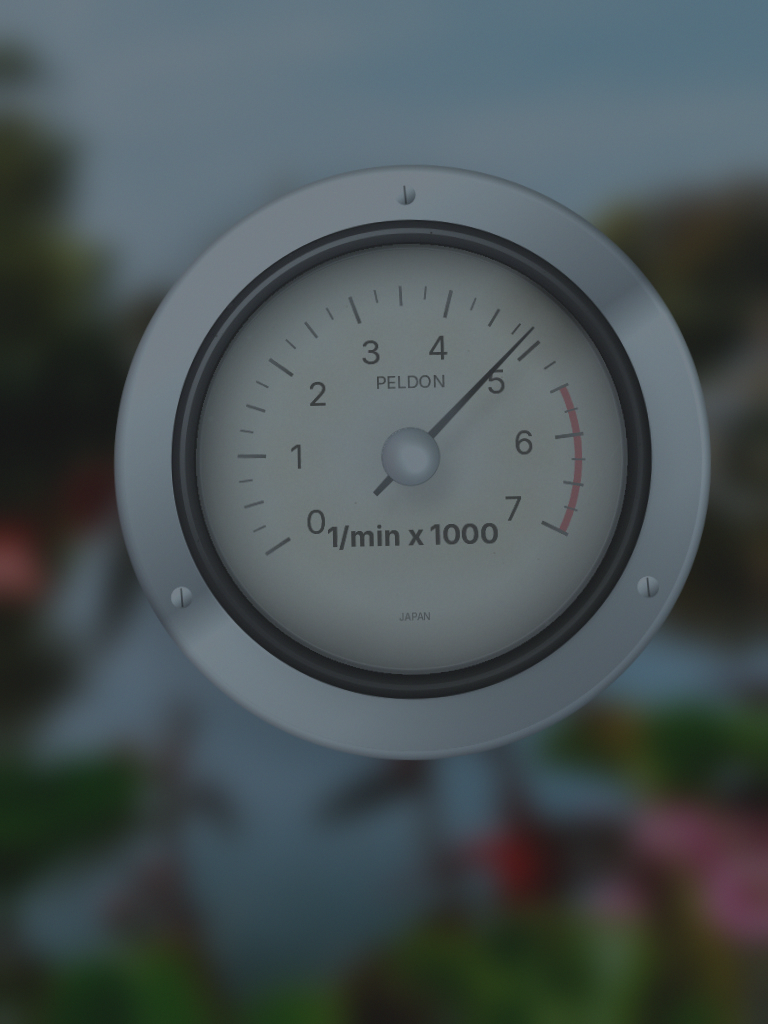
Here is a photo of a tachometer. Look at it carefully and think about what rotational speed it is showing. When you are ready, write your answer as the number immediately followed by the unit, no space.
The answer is 4875rpm
